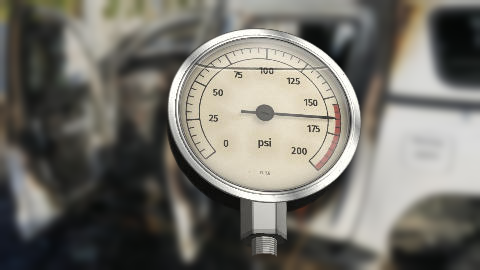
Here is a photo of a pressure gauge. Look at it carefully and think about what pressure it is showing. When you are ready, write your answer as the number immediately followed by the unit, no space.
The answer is 165psi
